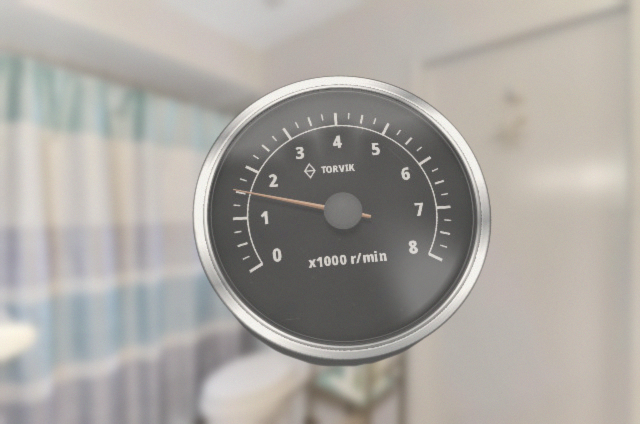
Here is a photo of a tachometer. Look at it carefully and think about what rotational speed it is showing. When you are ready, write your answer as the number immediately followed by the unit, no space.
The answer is 1500rpm
